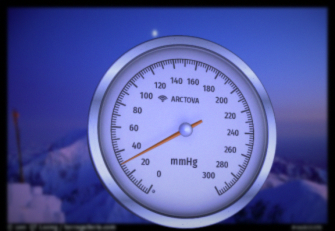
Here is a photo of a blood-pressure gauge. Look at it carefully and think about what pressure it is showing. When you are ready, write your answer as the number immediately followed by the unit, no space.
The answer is 30mmHg
